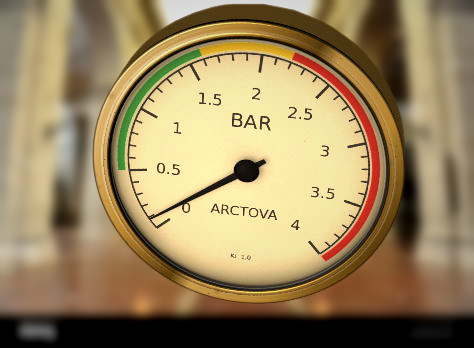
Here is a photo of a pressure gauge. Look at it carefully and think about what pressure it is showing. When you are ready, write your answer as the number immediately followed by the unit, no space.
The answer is 0.1bar
